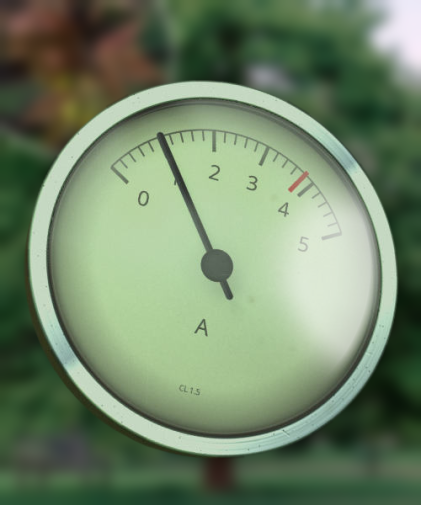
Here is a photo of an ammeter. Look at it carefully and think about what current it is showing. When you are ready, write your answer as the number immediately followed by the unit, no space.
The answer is 1A
